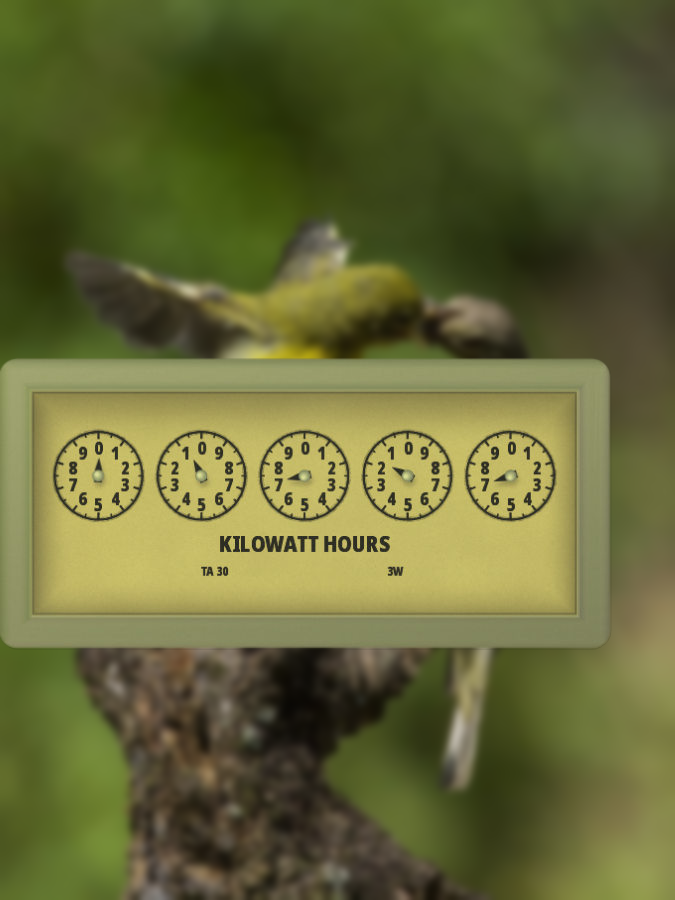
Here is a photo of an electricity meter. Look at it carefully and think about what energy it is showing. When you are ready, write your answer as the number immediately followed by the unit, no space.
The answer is 717kWh
